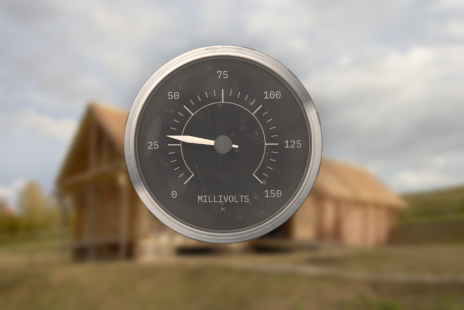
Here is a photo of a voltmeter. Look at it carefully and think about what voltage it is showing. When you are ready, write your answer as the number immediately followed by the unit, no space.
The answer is 30mV
